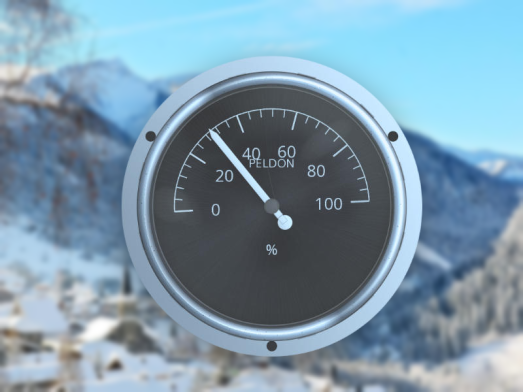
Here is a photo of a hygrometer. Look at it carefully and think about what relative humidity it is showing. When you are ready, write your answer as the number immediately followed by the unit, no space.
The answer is 30%
